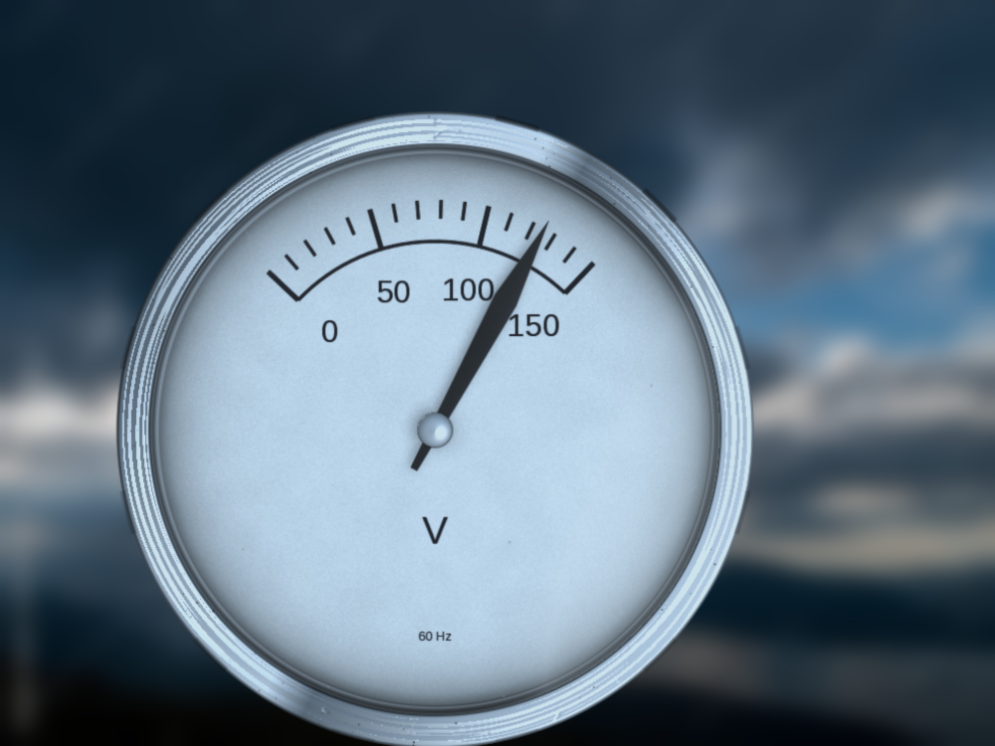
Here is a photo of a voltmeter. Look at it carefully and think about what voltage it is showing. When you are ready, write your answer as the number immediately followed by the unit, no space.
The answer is 125V
